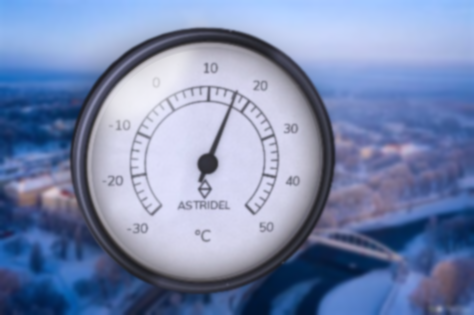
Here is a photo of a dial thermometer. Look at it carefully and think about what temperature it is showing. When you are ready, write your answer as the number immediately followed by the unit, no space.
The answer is 16°C
